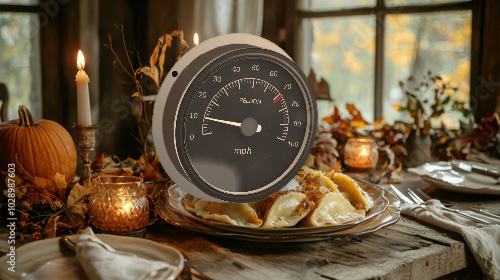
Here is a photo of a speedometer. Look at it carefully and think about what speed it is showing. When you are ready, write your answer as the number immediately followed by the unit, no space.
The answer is 10mph
